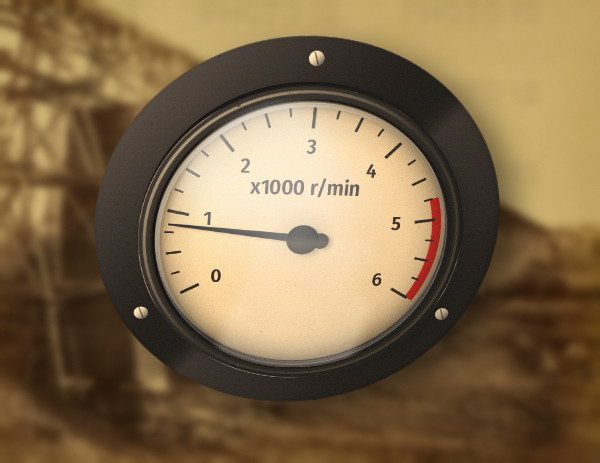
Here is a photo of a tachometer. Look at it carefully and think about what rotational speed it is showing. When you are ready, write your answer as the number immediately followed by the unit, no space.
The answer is 875rpm
